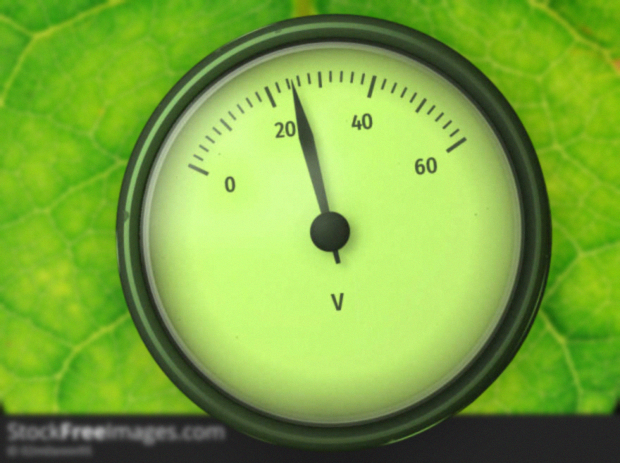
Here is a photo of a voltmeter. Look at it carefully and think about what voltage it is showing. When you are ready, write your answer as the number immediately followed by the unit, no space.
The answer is 25V
